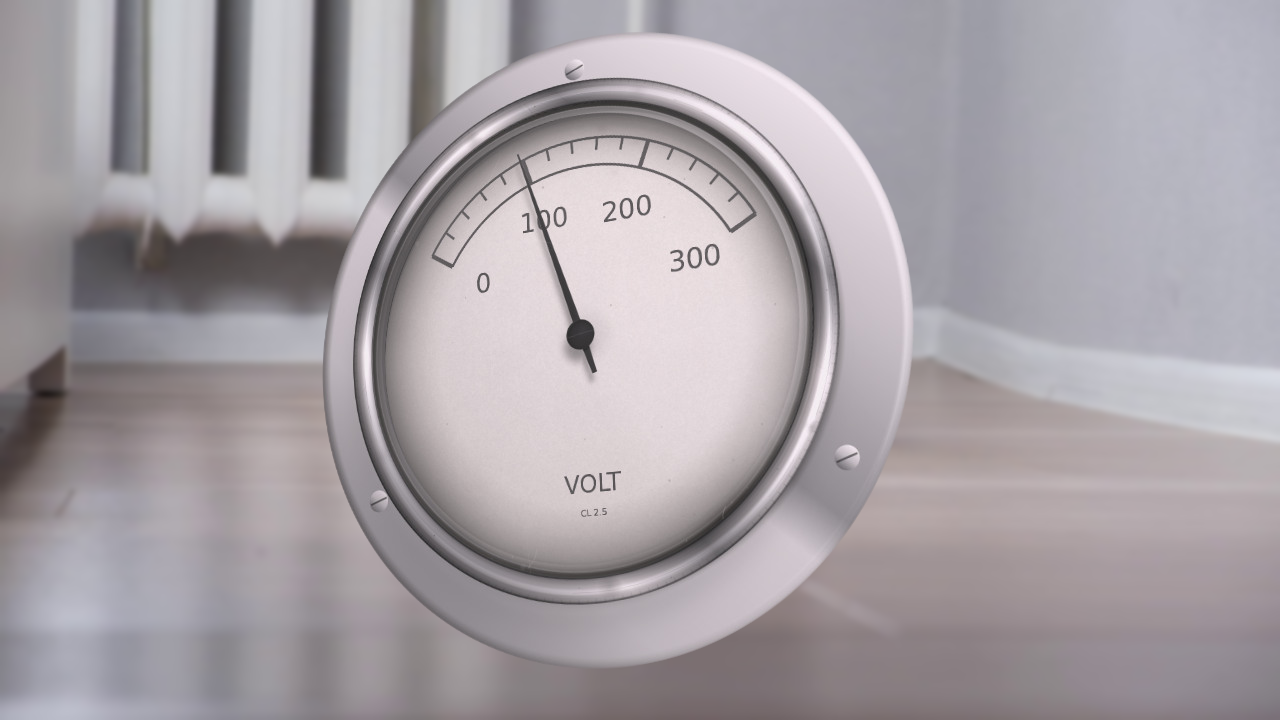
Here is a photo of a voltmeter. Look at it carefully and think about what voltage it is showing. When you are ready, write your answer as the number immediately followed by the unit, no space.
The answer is 100V
